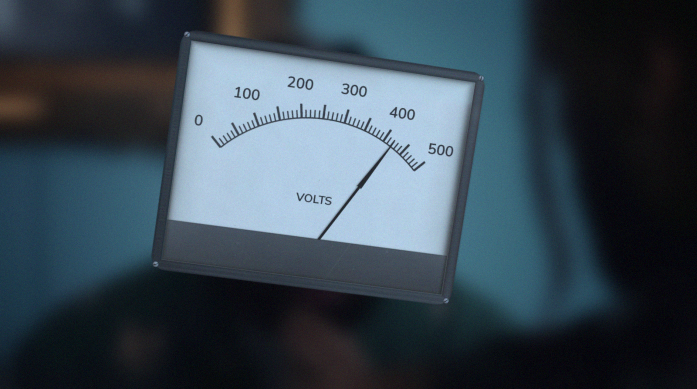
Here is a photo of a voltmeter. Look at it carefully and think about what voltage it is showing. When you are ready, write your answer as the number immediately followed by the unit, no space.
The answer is 420V
